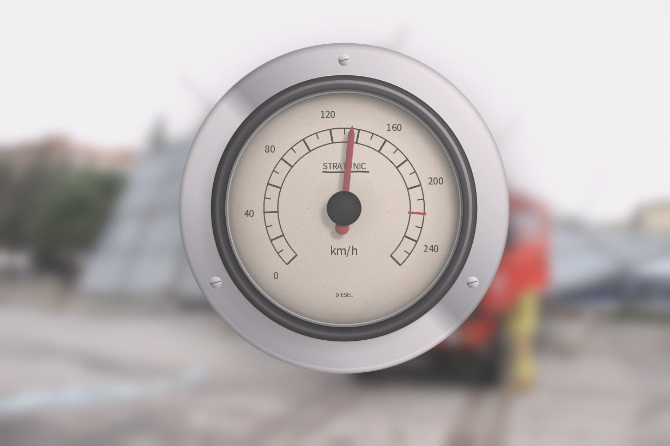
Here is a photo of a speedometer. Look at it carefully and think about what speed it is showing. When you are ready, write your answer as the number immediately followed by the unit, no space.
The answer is 135km/h
